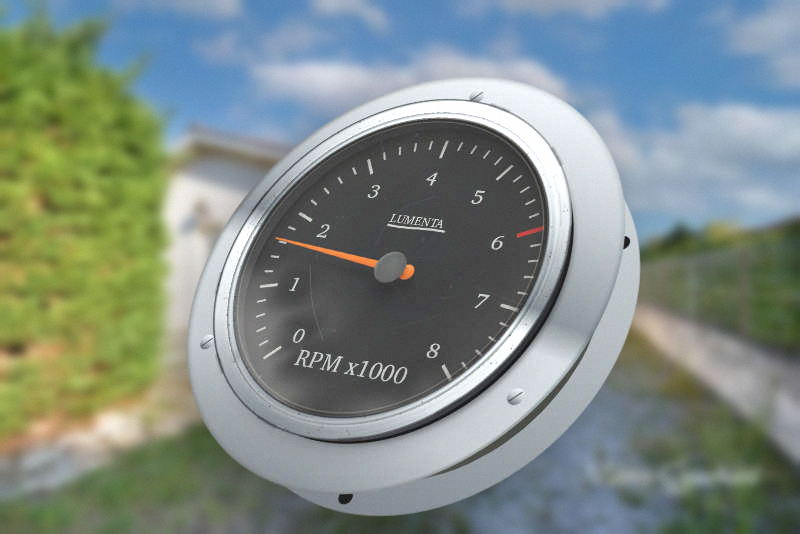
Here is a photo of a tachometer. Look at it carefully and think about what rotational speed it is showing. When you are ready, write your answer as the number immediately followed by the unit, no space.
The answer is 1600rpm
